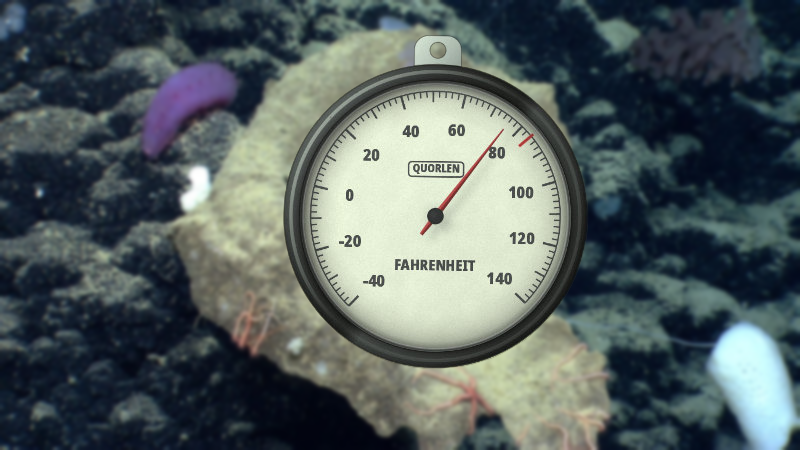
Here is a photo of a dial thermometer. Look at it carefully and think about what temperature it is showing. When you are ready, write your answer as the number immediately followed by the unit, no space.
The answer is 76°F
